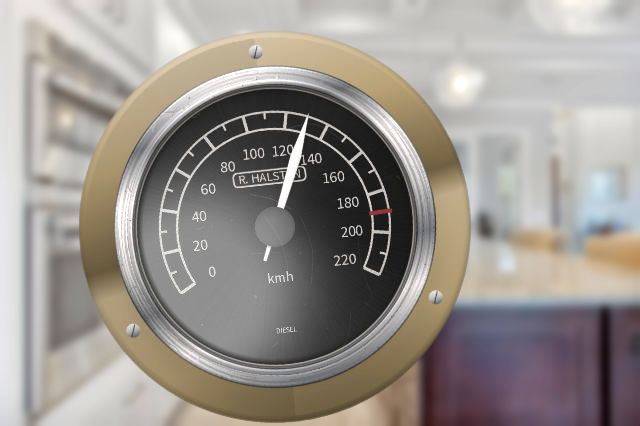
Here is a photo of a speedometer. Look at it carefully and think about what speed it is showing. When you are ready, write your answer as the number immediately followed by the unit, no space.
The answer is 130km/h
